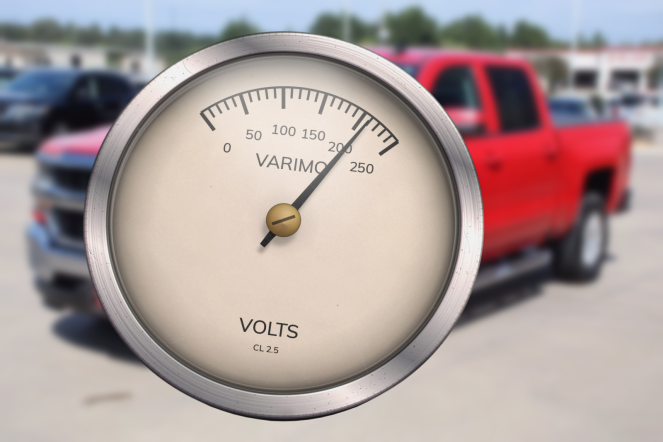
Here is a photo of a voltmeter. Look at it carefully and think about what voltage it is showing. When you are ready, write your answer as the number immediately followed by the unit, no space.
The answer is 210V
